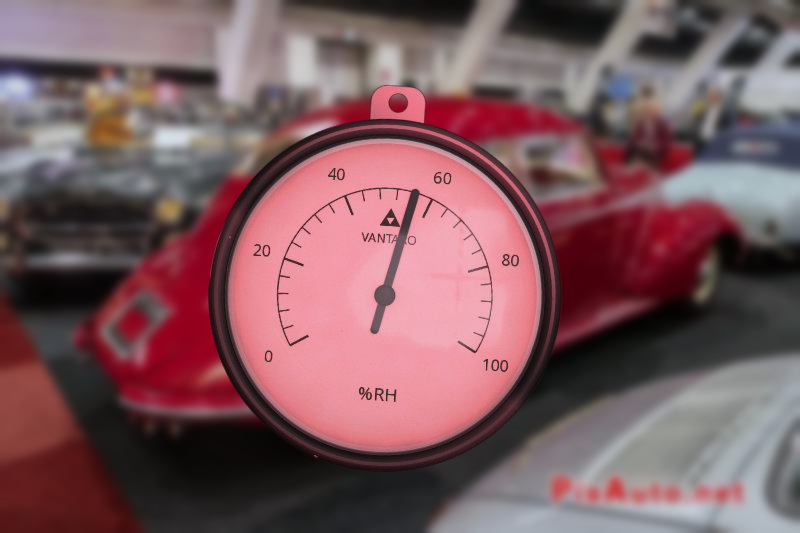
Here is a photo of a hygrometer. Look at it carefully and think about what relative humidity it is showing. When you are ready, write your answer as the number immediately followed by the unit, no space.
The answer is 56%
